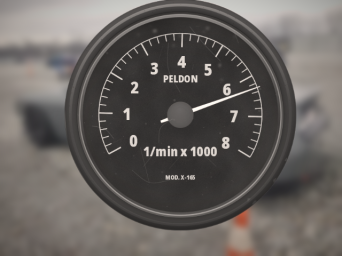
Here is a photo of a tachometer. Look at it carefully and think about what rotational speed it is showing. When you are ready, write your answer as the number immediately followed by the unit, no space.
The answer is 6300rpm
